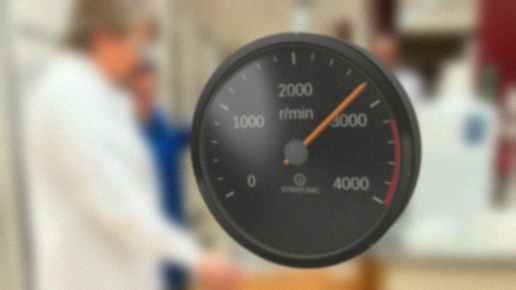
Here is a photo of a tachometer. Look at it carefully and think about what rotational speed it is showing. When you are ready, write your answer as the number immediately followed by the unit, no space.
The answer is 2800rpm
